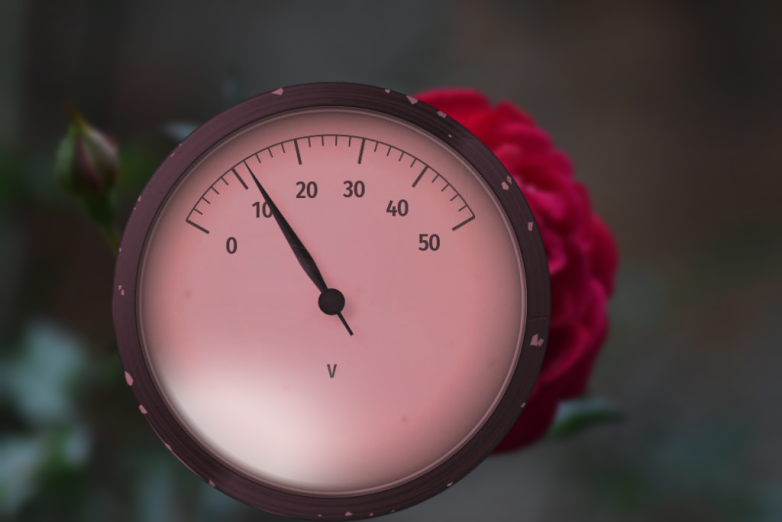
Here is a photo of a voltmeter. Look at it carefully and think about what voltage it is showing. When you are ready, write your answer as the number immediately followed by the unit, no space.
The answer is 12V
